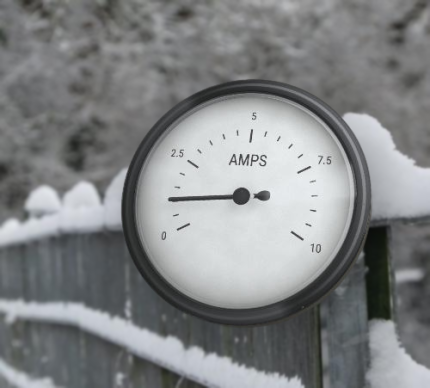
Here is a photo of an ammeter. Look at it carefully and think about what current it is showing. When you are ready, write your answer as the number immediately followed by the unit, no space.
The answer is 1A
